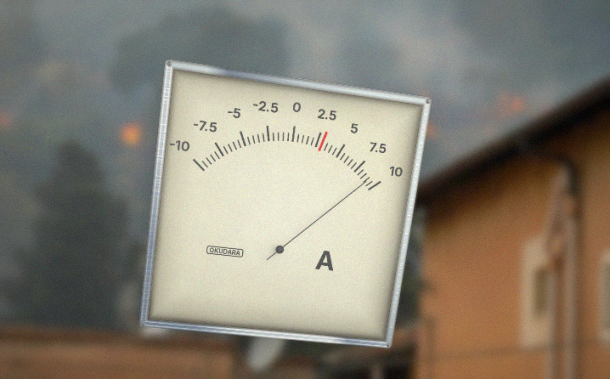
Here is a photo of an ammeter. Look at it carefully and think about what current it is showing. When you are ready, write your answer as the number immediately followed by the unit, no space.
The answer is 9A
